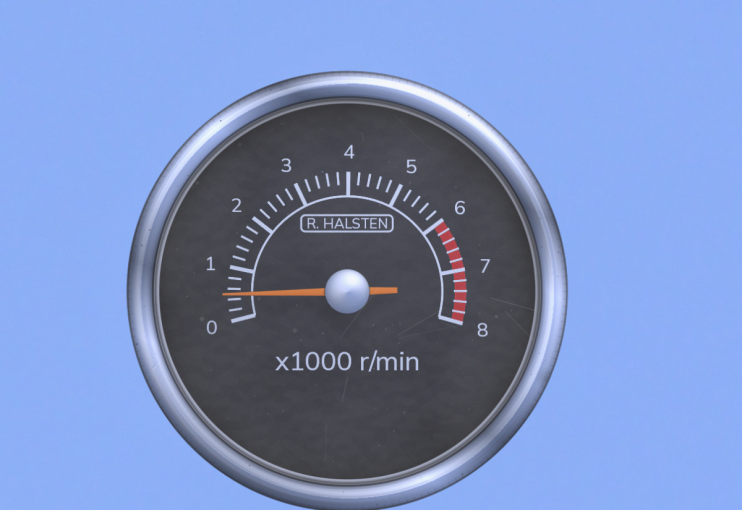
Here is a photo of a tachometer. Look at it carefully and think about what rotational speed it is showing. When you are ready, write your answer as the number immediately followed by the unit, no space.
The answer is 500rpm
